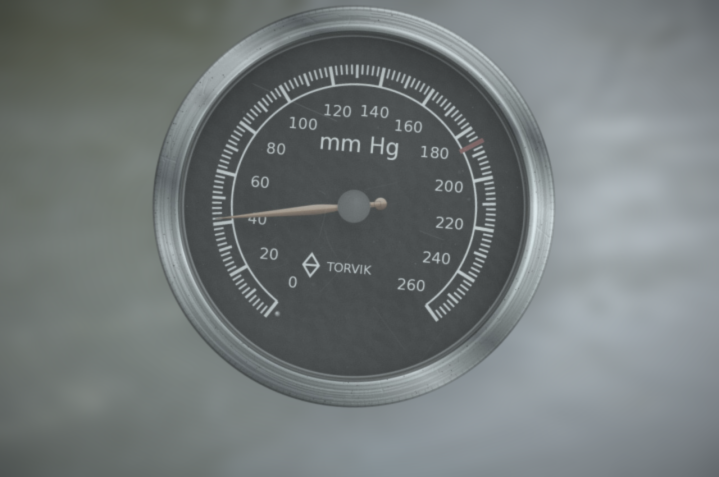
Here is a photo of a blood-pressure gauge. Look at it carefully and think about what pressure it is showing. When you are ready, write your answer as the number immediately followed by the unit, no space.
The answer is 42mmHg
